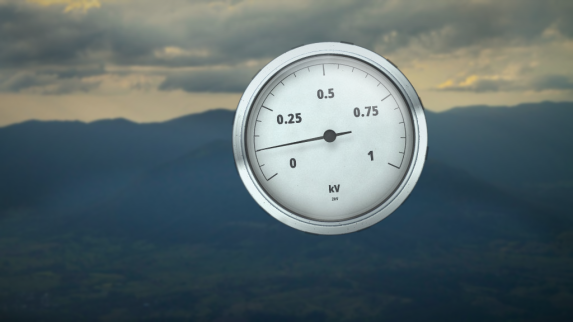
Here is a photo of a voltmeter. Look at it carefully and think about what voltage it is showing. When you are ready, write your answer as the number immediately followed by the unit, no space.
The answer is 0.1kV
